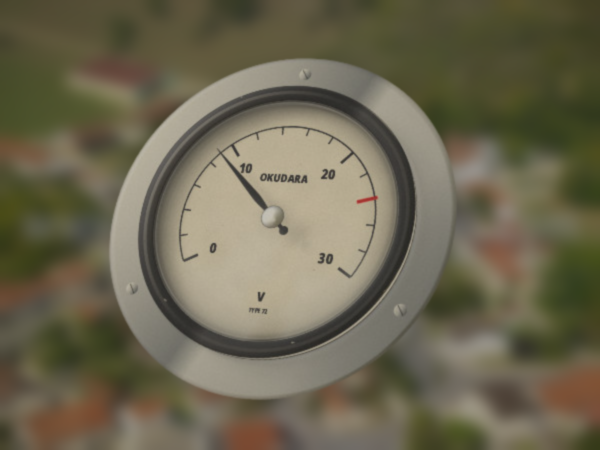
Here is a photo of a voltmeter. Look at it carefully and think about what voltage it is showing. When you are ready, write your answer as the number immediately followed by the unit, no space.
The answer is 9V
